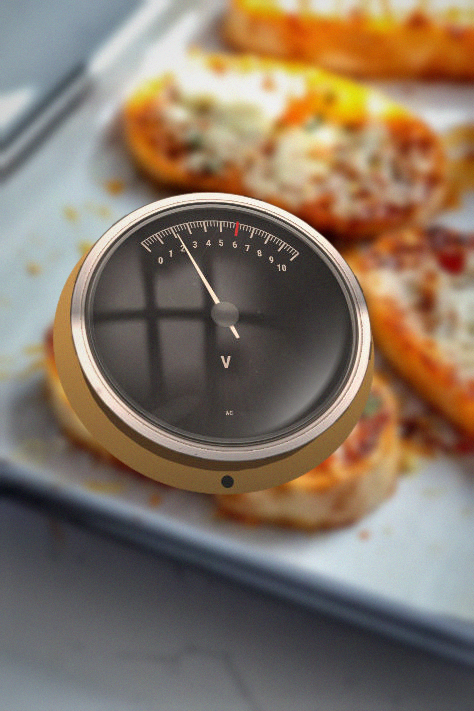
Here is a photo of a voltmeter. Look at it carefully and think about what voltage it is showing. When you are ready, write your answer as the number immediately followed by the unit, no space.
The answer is 2V
